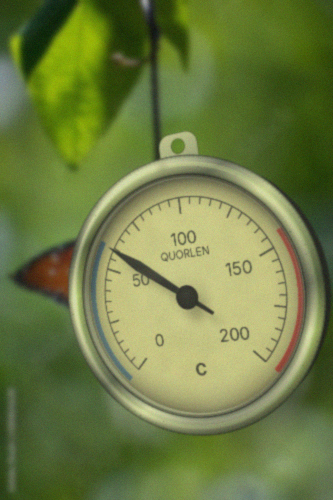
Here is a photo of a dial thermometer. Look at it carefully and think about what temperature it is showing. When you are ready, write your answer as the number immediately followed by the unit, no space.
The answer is 60°C
